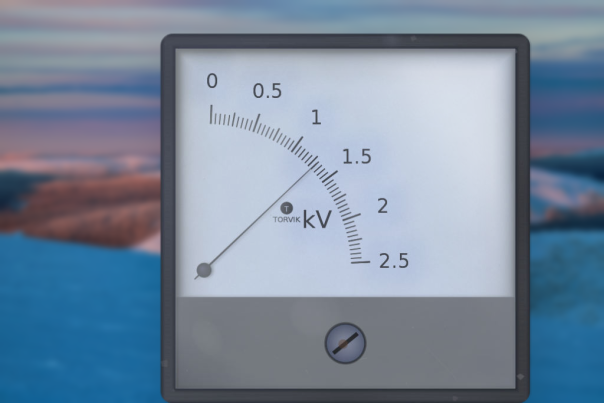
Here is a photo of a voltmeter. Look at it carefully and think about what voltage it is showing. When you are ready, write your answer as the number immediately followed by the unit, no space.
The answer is 1.3kV
